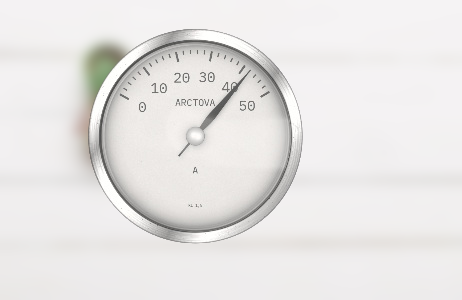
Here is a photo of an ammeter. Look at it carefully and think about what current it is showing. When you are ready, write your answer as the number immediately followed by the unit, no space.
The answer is 42A
